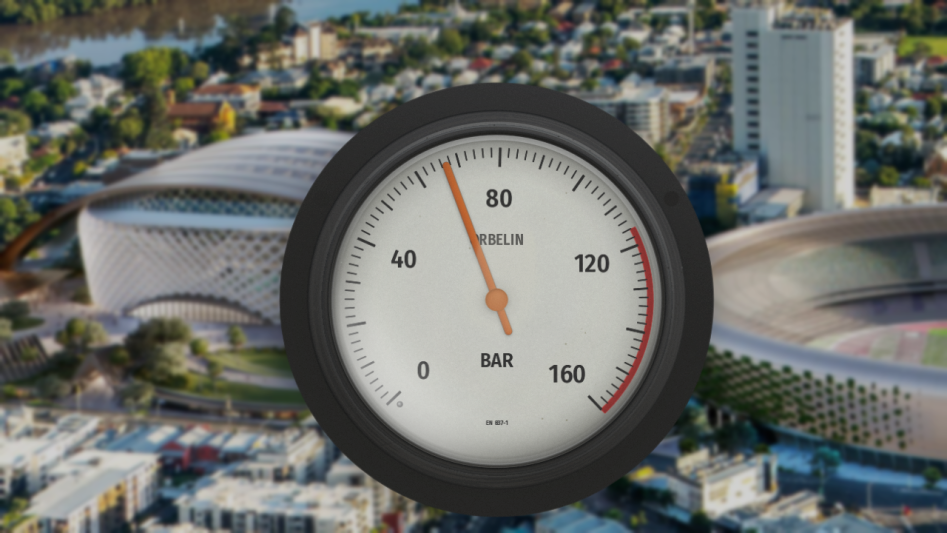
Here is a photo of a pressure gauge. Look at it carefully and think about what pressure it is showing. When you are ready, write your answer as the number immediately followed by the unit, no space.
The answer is 67bar
